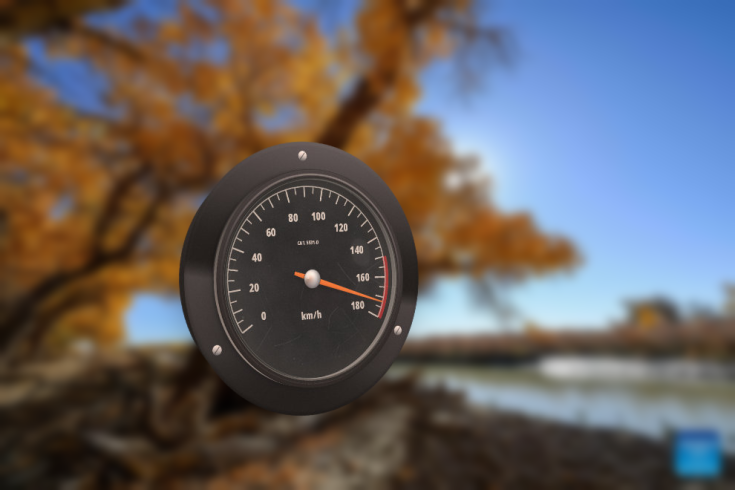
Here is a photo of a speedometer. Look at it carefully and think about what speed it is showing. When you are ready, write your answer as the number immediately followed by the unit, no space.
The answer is 172.5km/h
